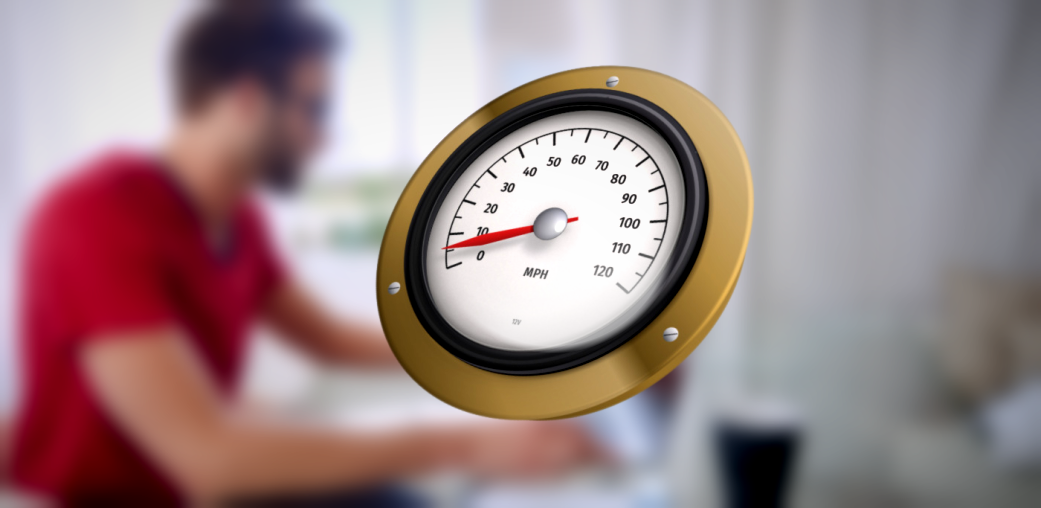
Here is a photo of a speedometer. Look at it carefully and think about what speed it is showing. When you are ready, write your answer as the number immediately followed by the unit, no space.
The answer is 5mph
